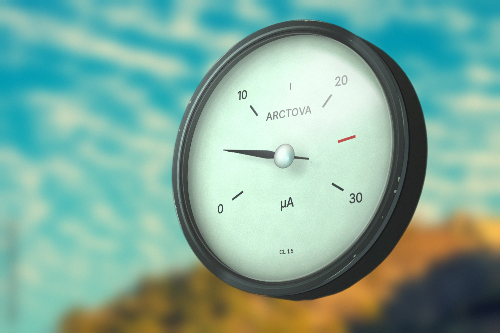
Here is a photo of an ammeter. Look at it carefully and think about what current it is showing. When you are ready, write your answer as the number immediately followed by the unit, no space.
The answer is 5µA
